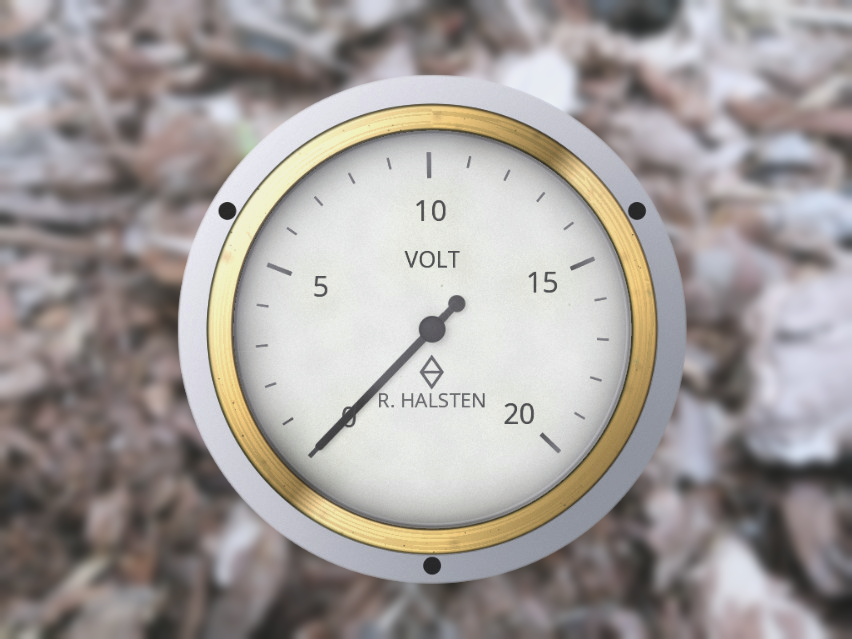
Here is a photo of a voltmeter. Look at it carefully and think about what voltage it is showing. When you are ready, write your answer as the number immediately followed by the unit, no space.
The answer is 0V
